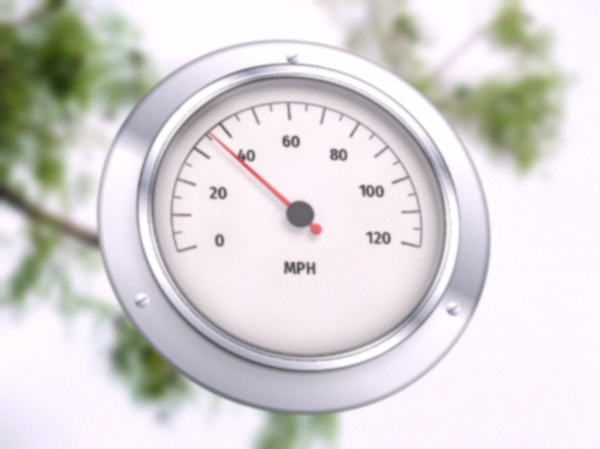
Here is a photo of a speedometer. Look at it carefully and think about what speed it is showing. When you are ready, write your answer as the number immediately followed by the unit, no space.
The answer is 35mph
